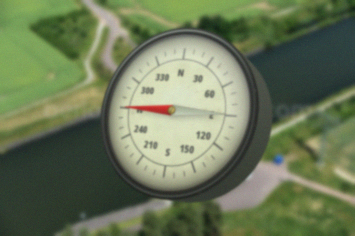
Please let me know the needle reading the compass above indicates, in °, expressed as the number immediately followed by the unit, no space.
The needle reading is 270°
